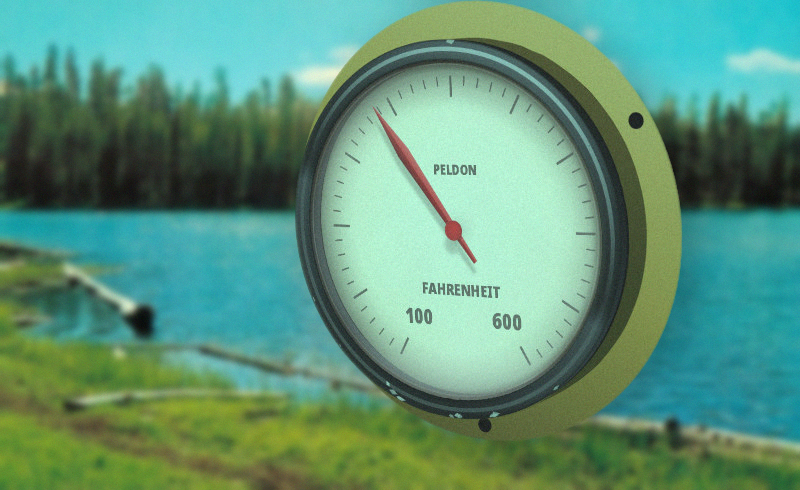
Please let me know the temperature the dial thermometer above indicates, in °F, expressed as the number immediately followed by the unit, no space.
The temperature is 290°F
